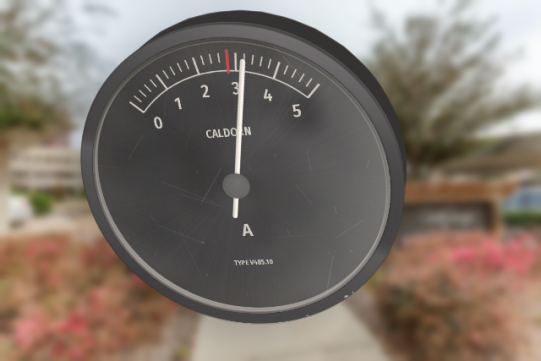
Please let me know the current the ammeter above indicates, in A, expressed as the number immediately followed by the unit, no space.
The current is 3.2A
